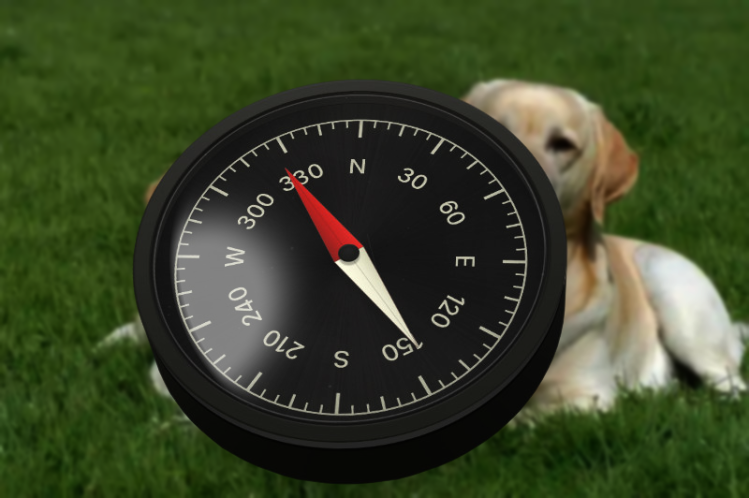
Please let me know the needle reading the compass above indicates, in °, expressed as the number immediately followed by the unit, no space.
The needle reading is 325°
